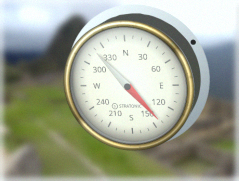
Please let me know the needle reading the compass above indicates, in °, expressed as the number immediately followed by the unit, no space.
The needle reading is 140°
